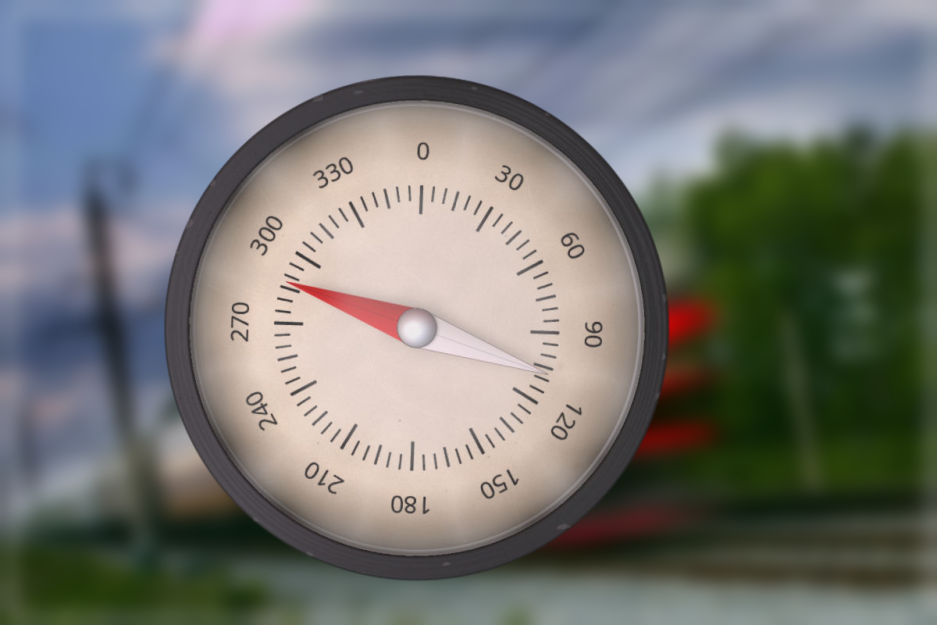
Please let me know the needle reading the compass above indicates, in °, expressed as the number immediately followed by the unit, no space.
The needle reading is 287.5°
